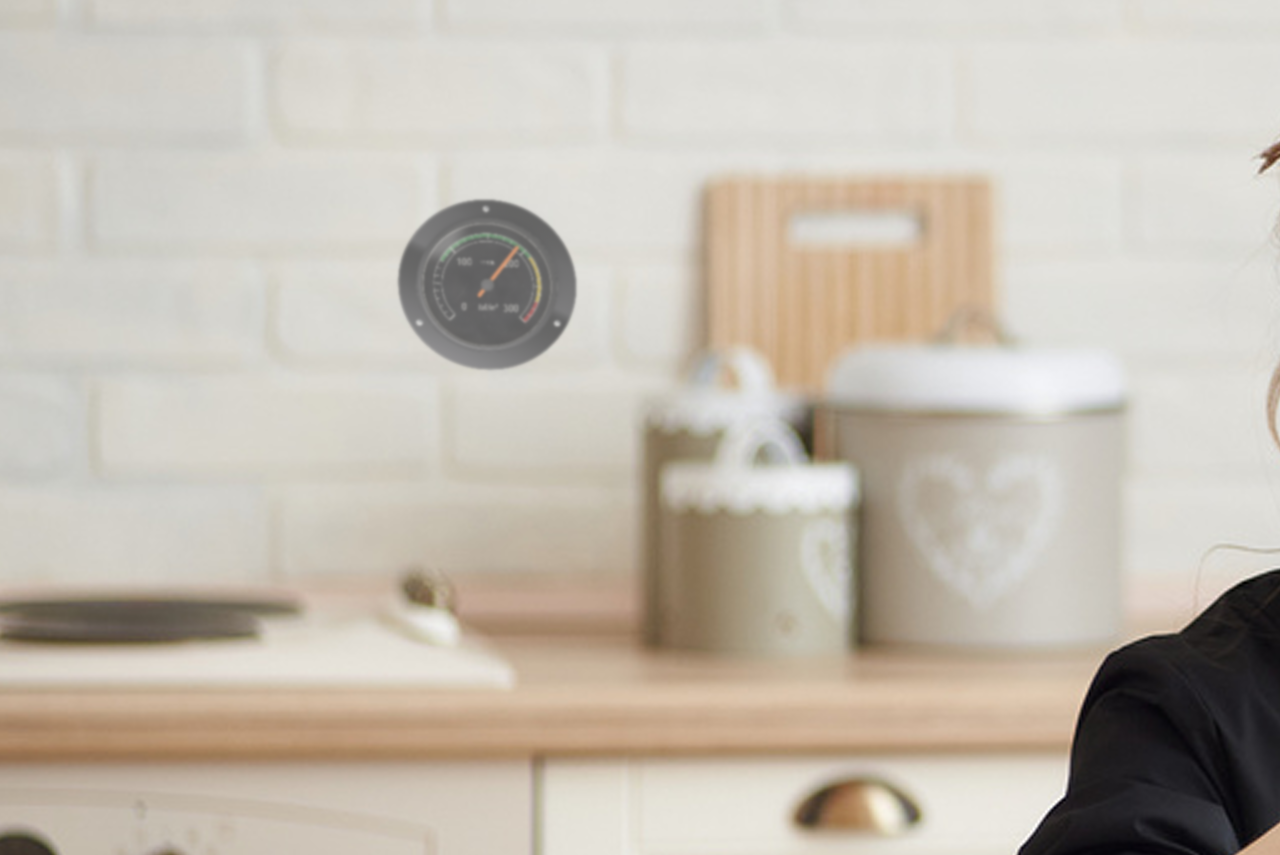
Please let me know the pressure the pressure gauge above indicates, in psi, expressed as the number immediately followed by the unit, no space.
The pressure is 190psi
